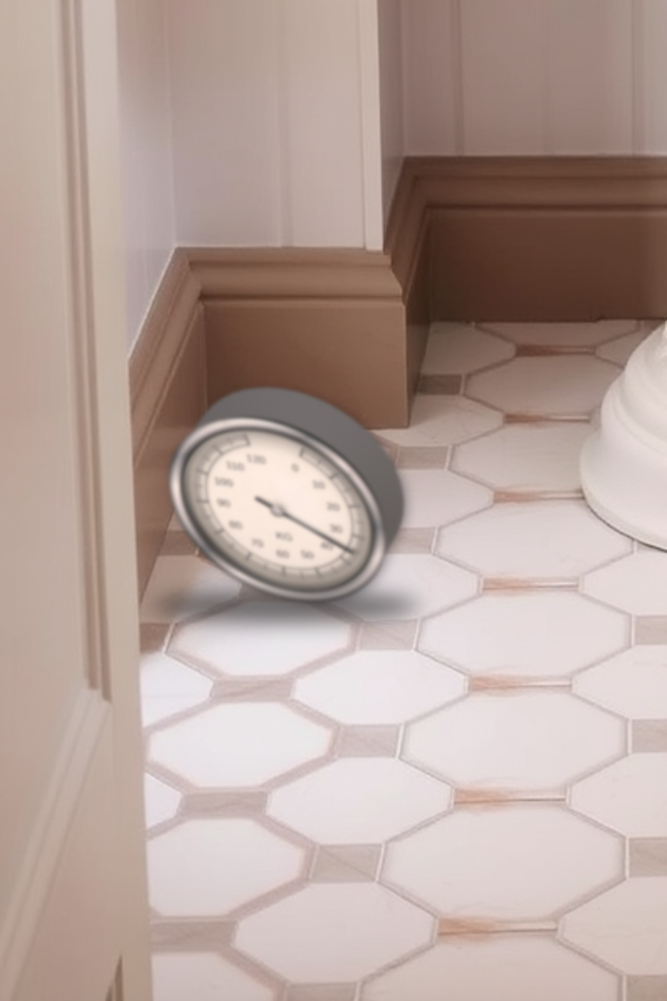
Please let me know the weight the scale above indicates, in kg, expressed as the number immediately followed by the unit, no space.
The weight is 35kg
